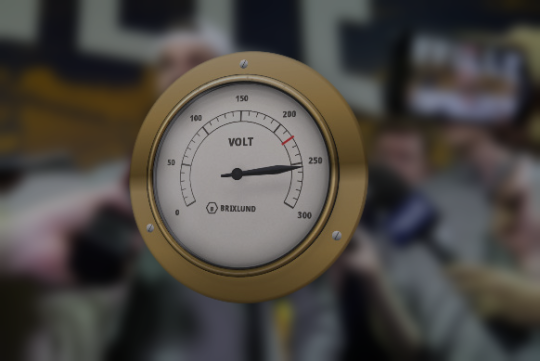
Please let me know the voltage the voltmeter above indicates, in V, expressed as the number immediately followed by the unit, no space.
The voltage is 255V
